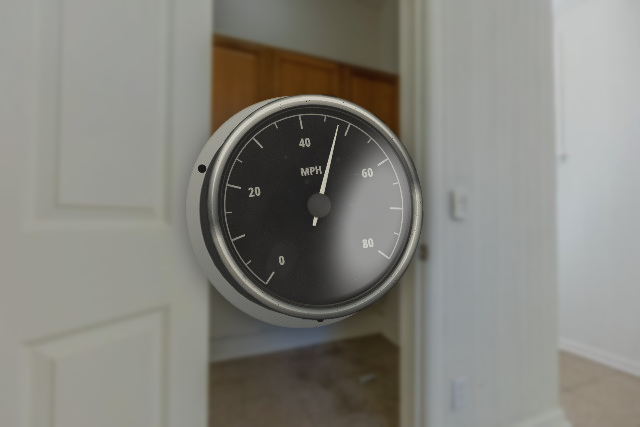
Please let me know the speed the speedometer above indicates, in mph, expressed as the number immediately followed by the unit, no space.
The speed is 47.5mph
